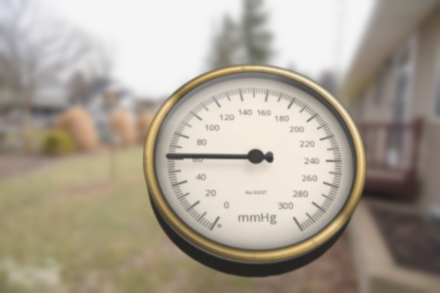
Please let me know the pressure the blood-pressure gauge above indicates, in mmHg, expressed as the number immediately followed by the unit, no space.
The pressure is 60mmHg
